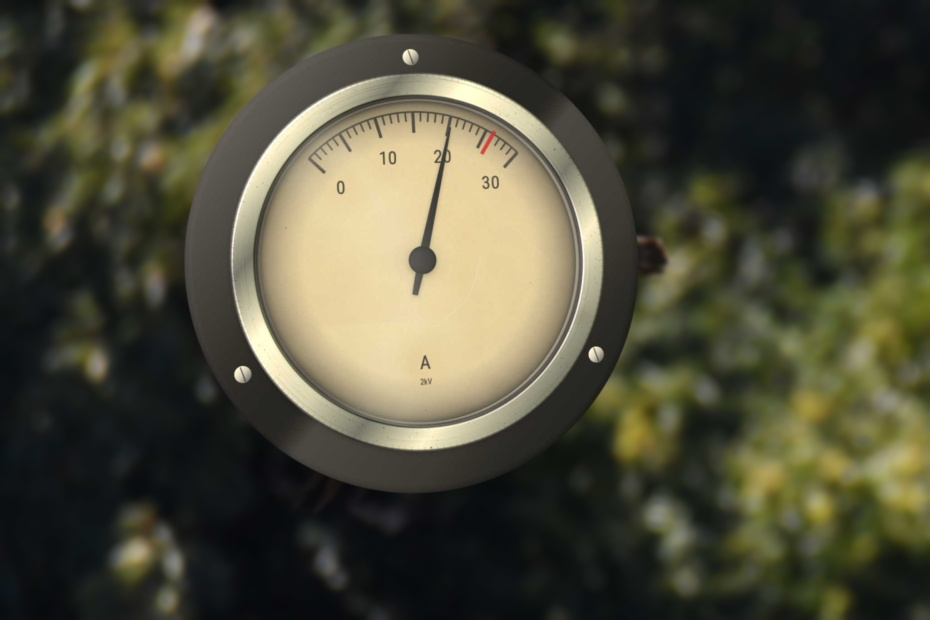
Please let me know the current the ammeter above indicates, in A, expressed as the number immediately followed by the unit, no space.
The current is 20A
